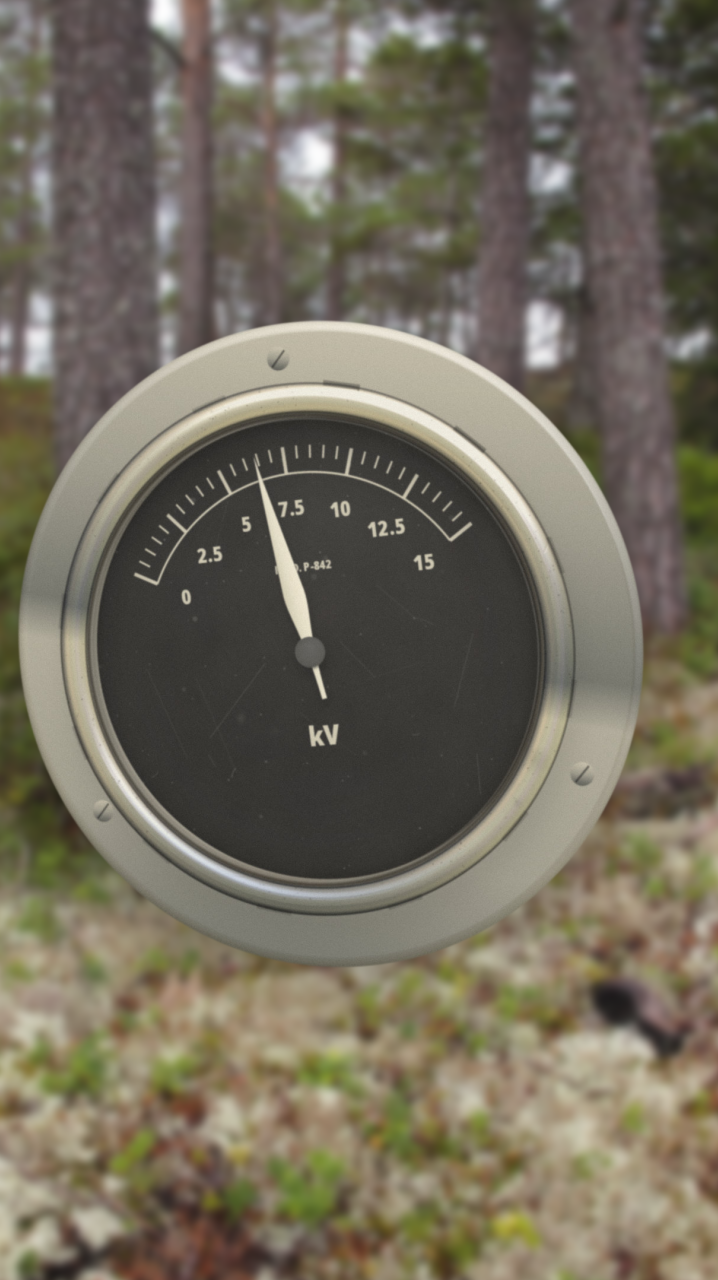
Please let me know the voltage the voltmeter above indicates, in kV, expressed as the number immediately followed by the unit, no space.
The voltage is 6.5kV
